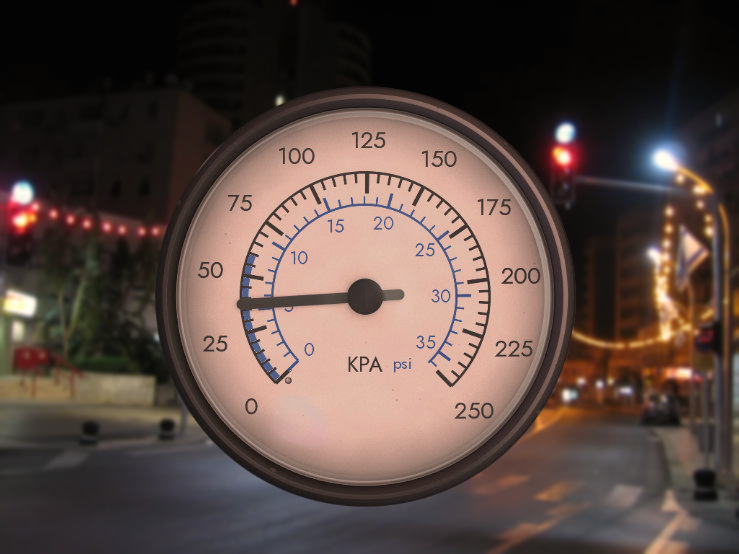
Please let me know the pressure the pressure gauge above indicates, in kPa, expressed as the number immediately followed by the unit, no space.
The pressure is 37.5kPa
